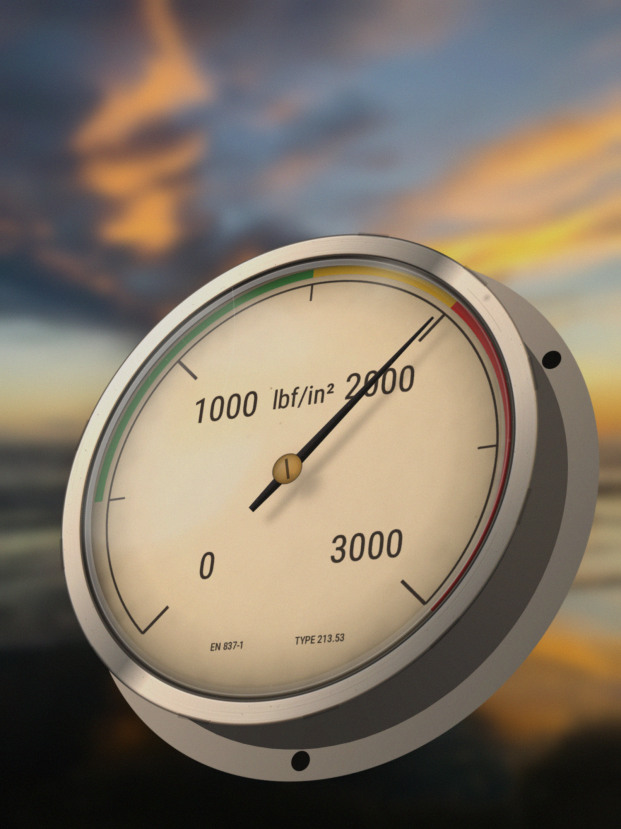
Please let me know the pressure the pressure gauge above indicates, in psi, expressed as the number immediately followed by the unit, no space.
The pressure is 2000psi
